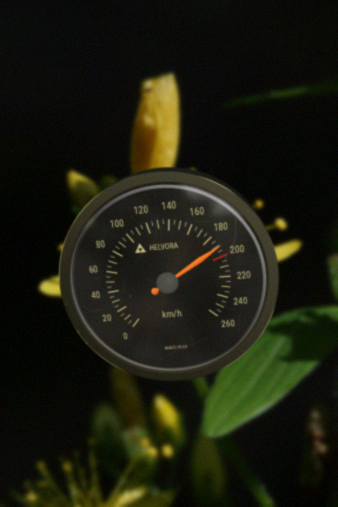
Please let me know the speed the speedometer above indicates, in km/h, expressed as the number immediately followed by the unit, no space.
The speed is 190km/h
